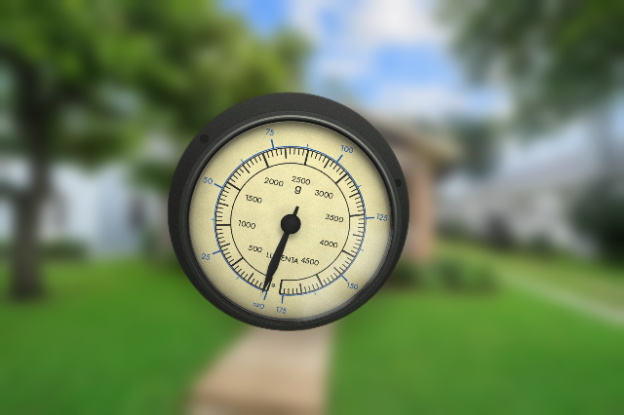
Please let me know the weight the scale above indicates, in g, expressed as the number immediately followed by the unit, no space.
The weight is 50g
